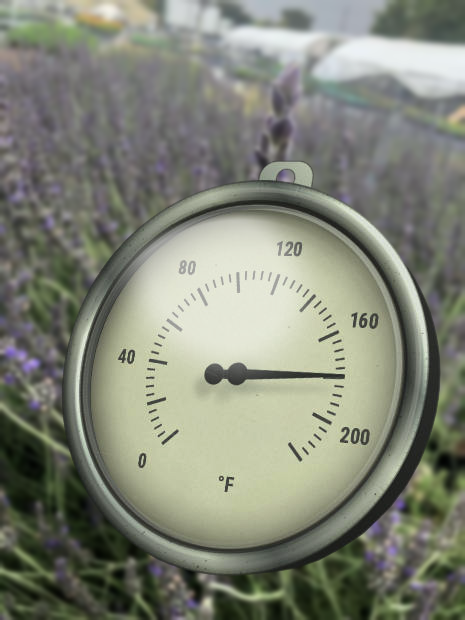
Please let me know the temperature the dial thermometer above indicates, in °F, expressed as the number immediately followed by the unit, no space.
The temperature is 180°F
